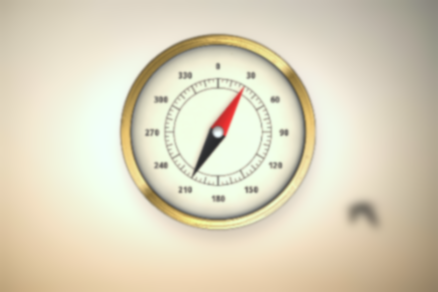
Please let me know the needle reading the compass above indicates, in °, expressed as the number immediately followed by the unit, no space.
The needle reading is 30°
